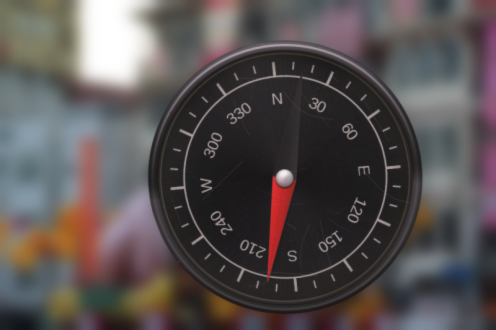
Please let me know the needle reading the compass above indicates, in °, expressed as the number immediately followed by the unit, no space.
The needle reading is 195°
